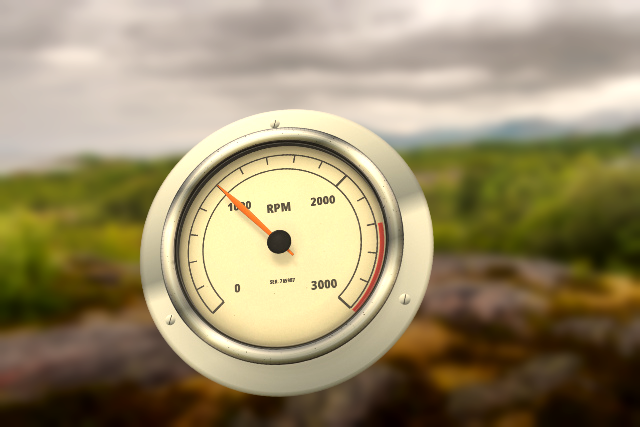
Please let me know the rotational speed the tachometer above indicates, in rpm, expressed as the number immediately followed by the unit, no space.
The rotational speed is 1000rpm
